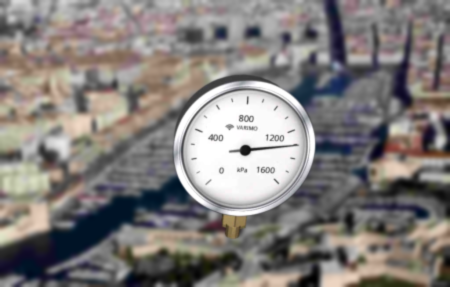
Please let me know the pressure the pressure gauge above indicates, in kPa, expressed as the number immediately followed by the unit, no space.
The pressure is 1300kPa
